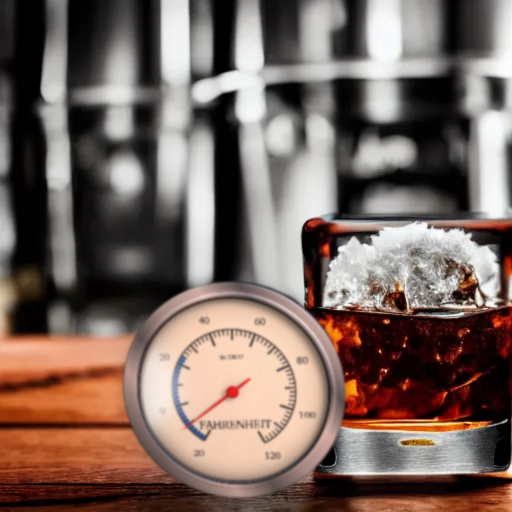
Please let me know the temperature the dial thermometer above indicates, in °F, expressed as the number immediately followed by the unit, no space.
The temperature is -10°F
